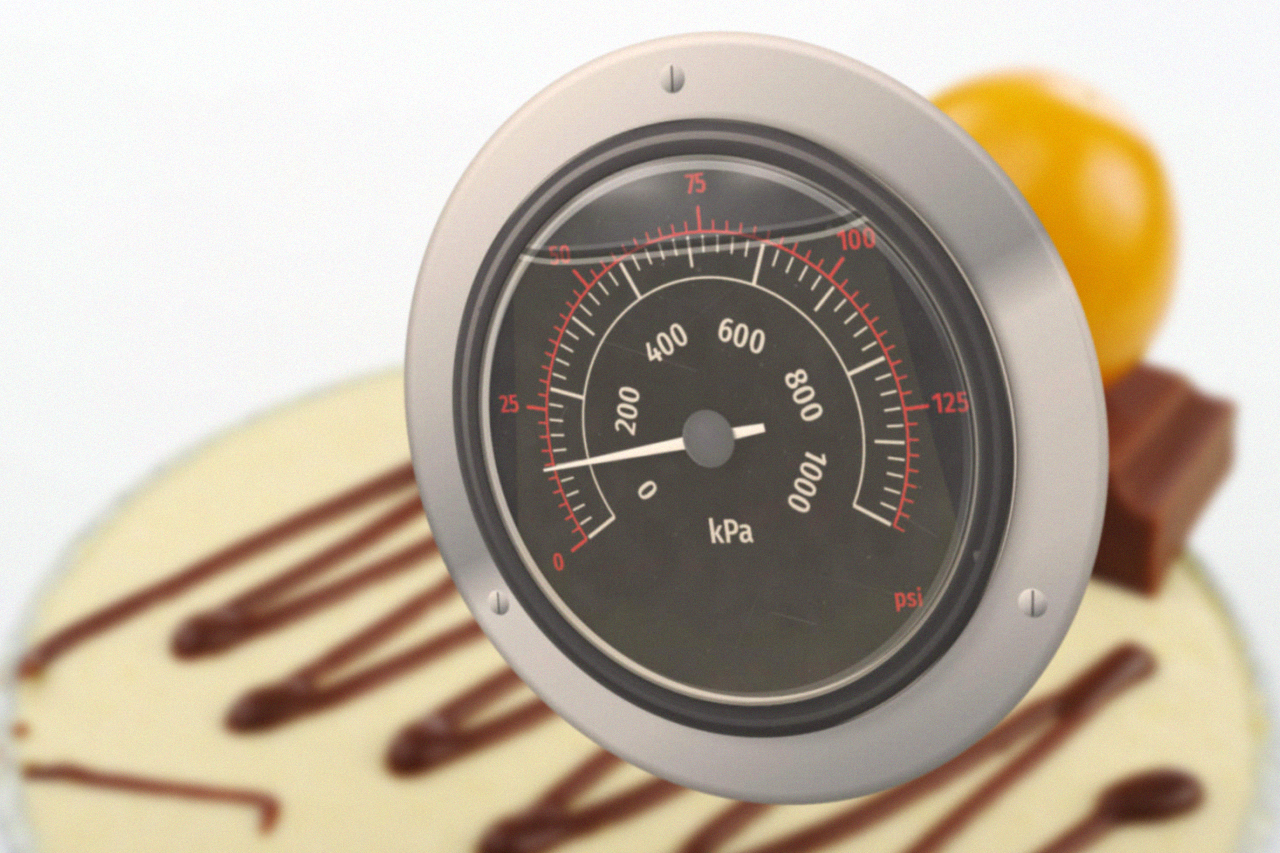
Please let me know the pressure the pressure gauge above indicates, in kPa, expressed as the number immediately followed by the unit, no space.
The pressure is 100kPa
